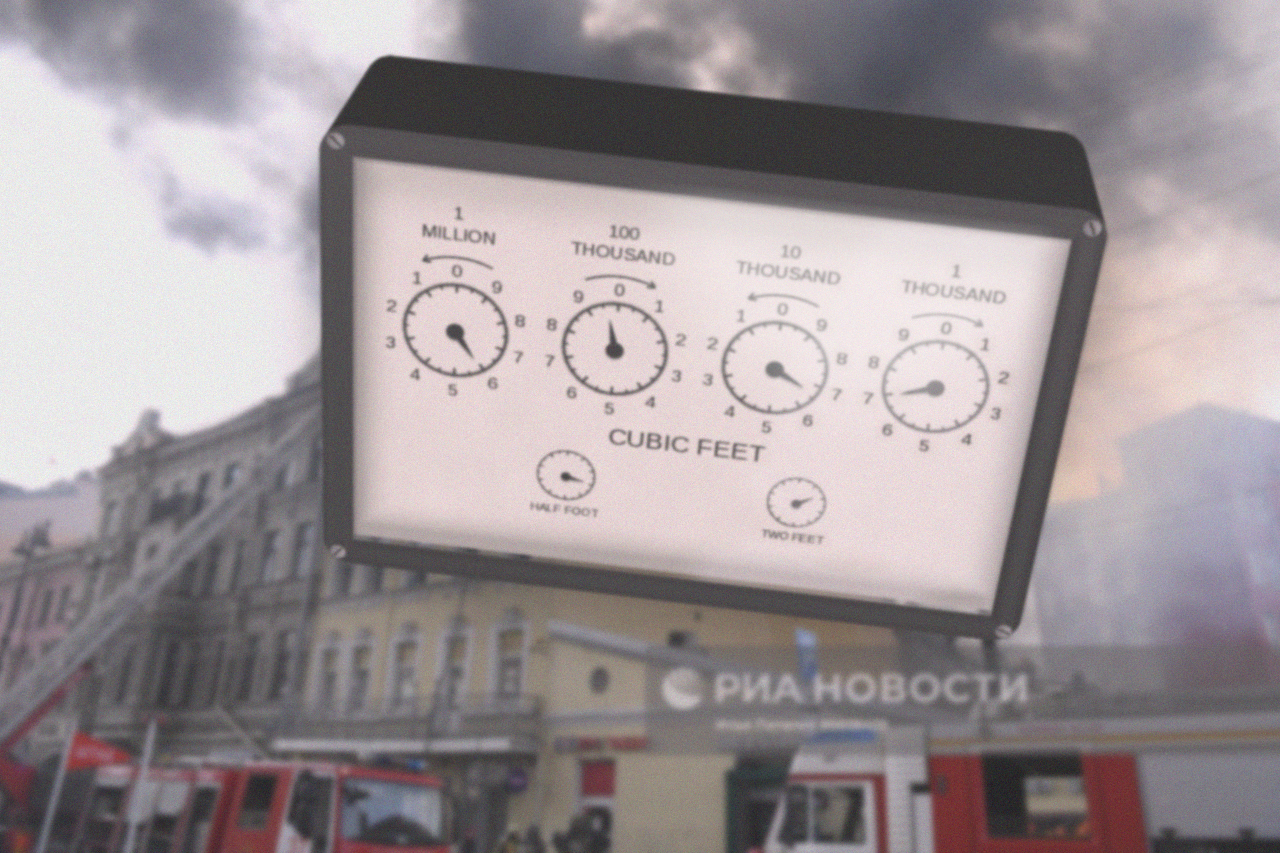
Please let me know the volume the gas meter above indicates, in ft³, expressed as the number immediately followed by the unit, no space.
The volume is 596700ft³
